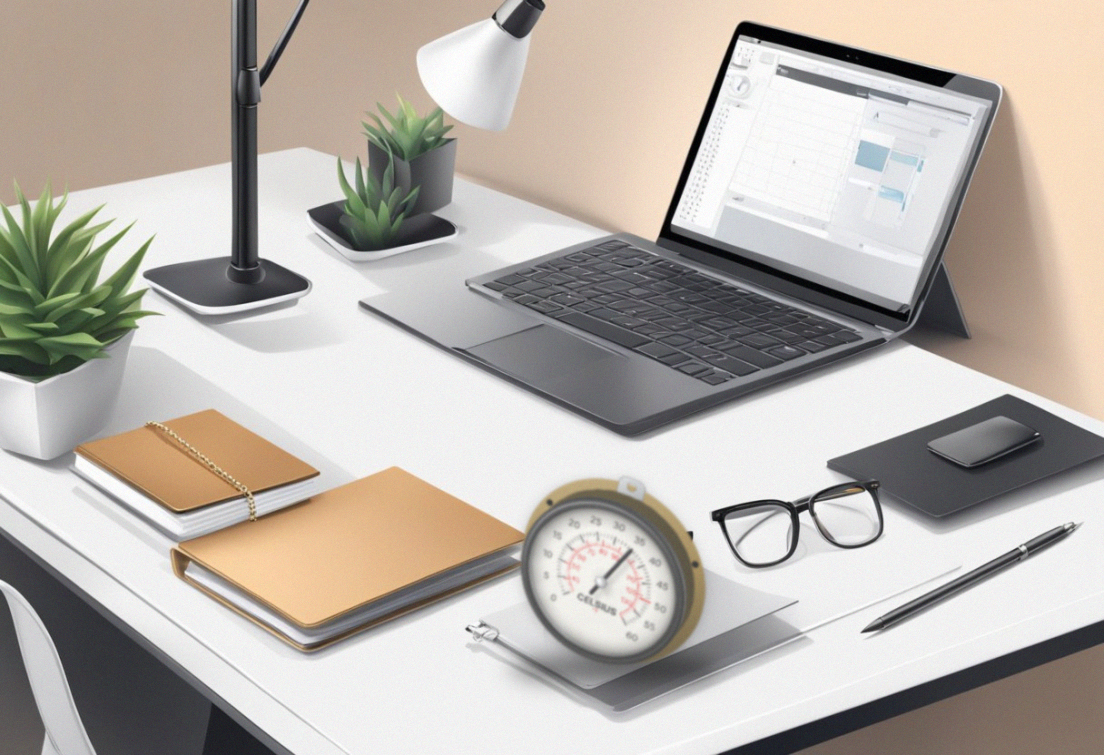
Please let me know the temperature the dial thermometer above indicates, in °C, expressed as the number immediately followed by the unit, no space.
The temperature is 35°C
